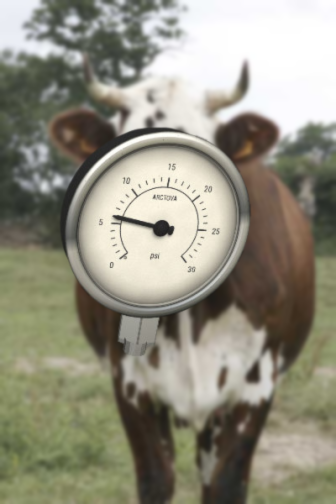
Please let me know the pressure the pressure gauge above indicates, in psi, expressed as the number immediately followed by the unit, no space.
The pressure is 6psi
